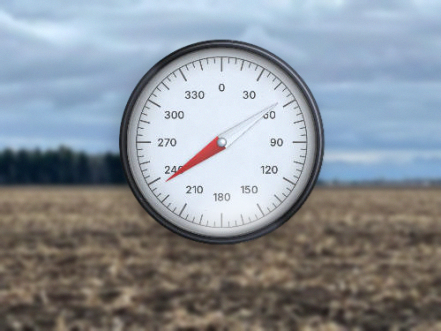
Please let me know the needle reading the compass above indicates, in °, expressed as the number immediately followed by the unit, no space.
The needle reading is 235°
